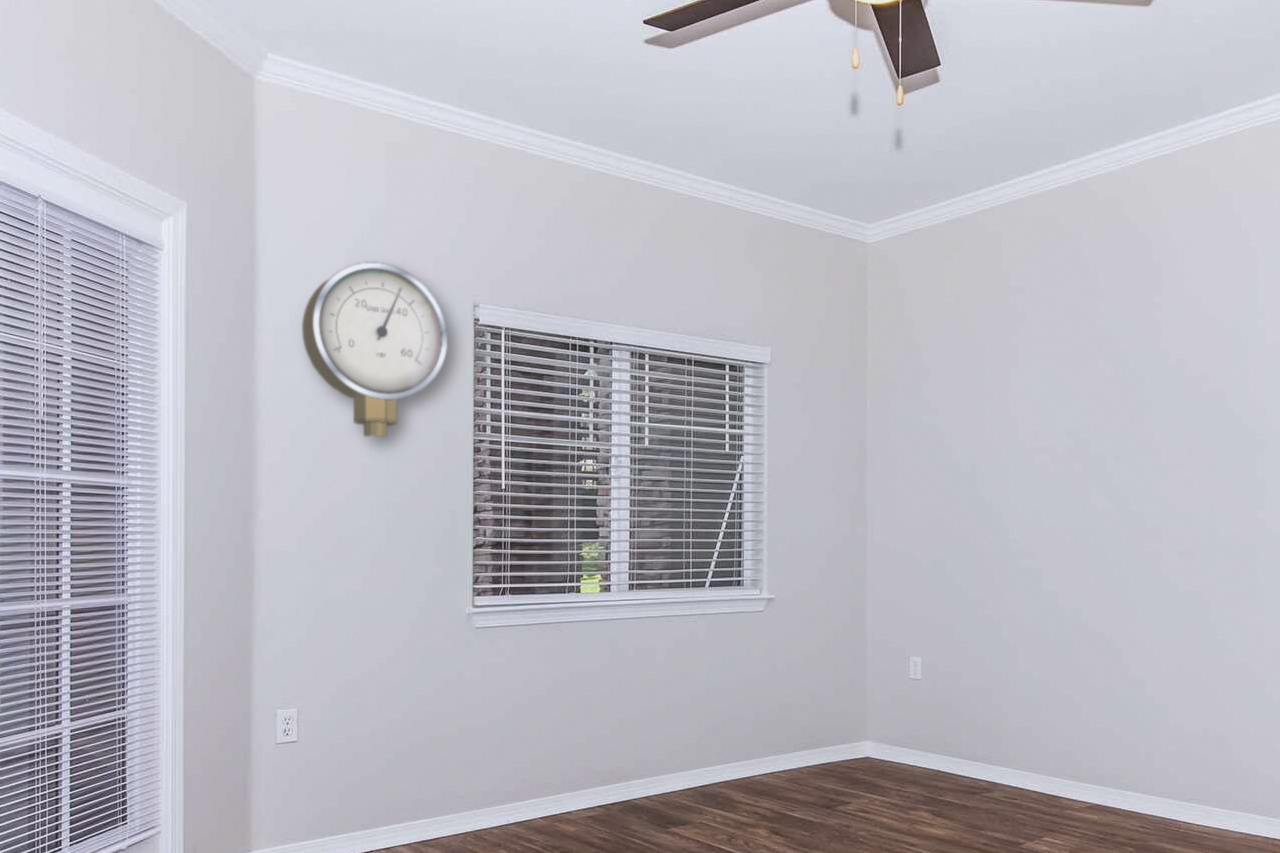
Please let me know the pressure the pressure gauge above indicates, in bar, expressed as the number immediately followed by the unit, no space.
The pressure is 35bar
